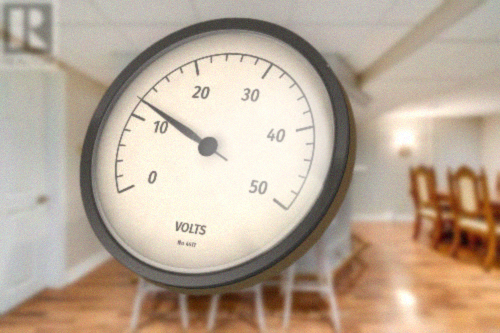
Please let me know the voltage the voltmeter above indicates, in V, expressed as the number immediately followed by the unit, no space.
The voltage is 12V
